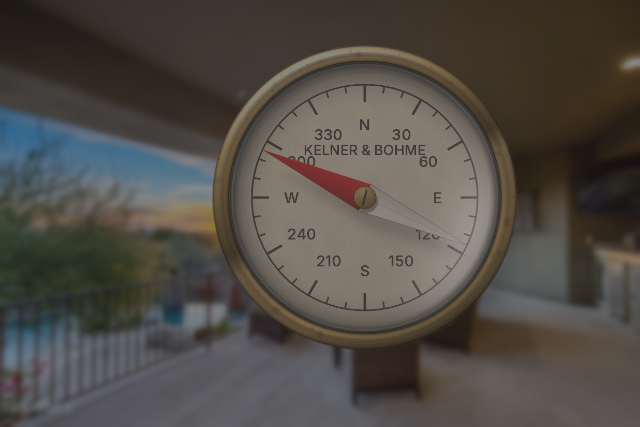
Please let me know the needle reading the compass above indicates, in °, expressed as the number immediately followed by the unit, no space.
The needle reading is 295°
